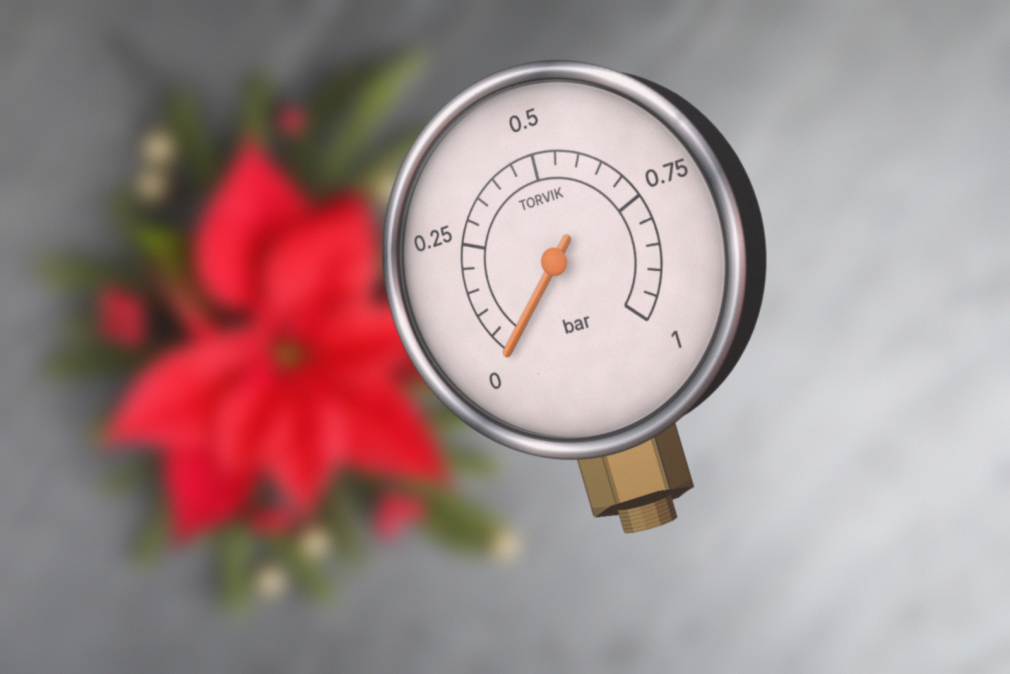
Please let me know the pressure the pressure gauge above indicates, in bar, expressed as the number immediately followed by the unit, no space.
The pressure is 0bar
